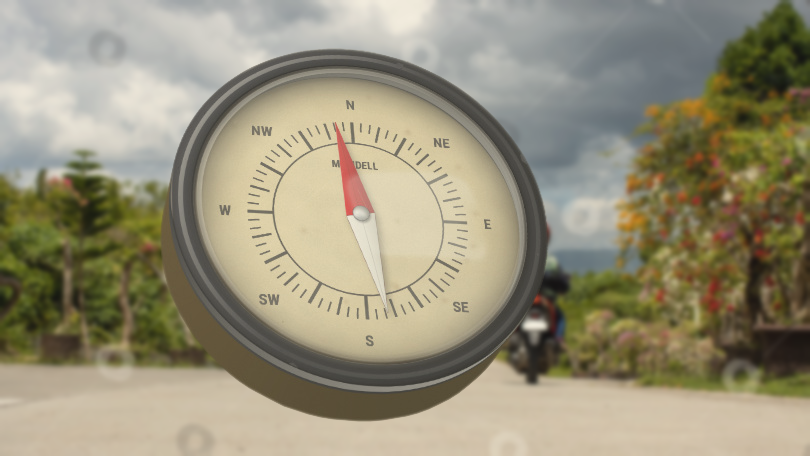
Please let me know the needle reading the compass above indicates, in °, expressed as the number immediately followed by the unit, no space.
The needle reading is 350°
